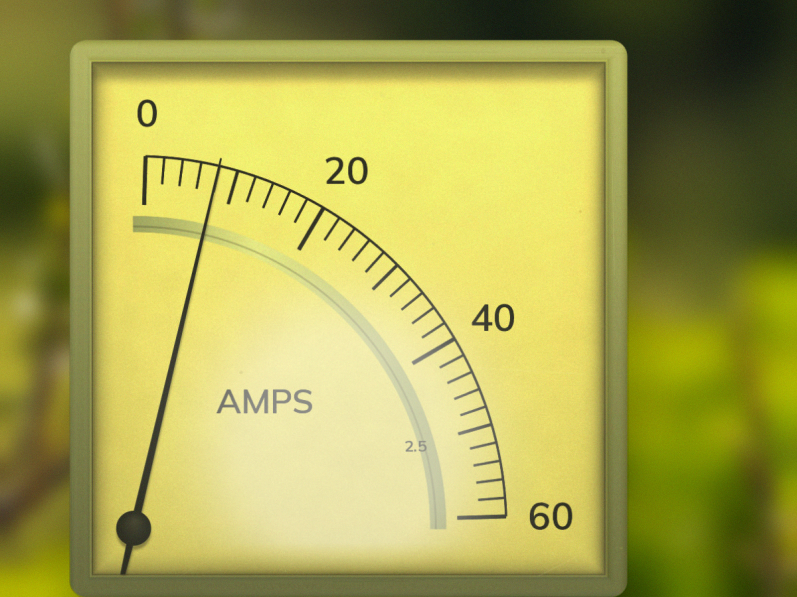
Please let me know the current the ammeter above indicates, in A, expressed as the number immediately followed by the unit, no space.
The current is 8A
